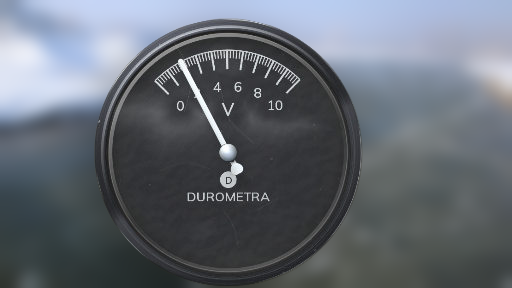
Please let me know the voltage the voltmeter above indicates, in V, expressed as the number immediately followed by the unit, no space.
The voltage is 2V
